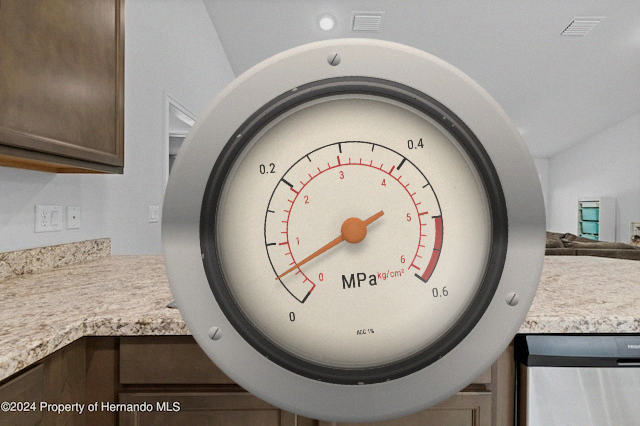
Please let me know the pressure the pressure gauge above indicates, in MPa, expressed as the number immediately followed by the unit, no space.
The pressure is 0.05MPa
